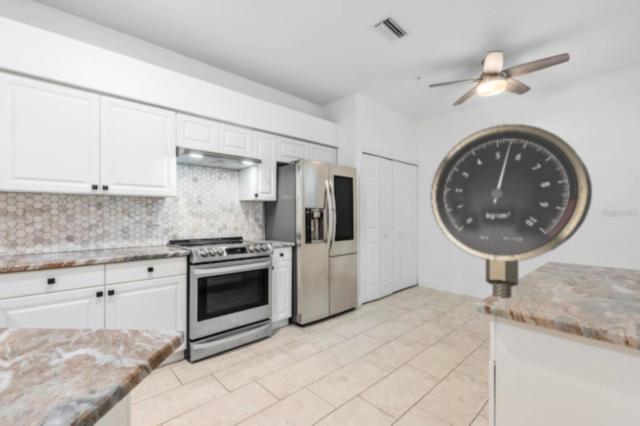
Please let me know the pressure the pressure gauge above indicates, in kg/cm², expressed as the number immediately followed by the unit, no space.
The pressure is 5.5kg/cm²
